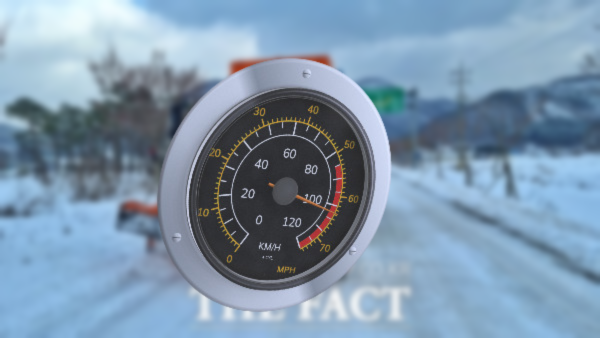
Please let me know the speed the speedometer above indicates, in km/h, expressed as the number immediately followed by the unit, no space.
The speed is 102.5km/h
